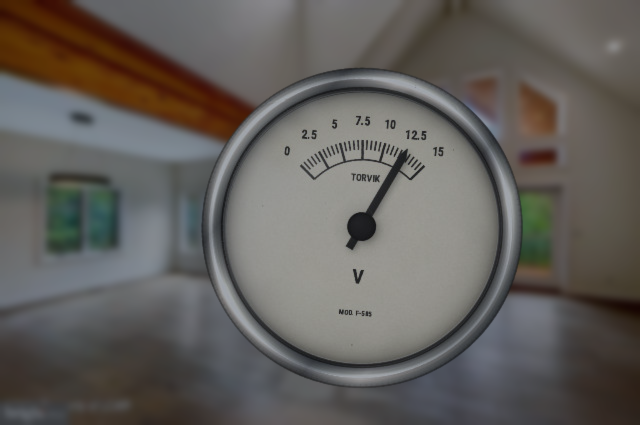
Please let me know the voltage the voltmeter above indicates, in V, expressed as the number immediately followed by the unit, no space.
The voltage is 12.5V
